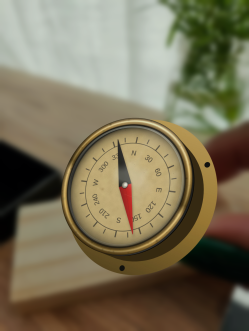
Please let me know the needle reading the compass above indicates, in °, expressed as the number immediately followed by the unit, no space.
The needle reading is 157.5°
